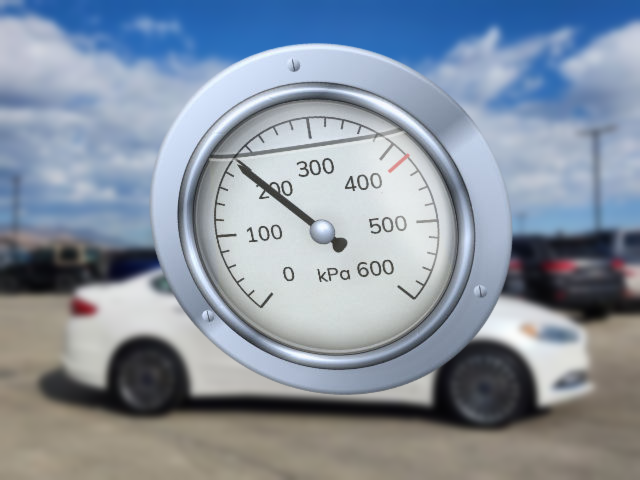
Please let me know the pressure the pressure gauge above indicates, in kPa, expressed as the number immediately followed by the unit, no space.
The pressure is 200kPa
